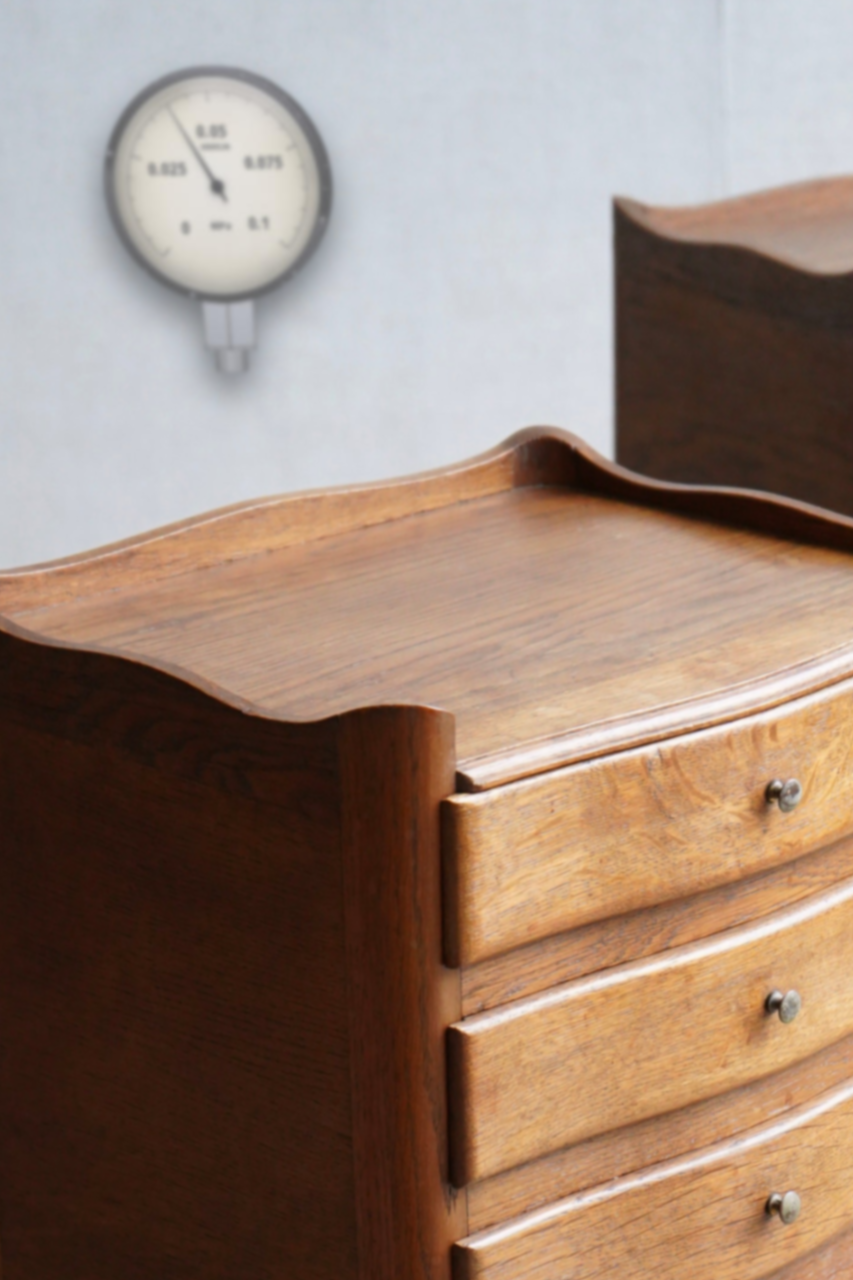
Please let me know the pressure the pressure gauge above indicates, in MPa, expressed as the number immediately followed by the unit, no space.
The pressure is 0.04MPa
